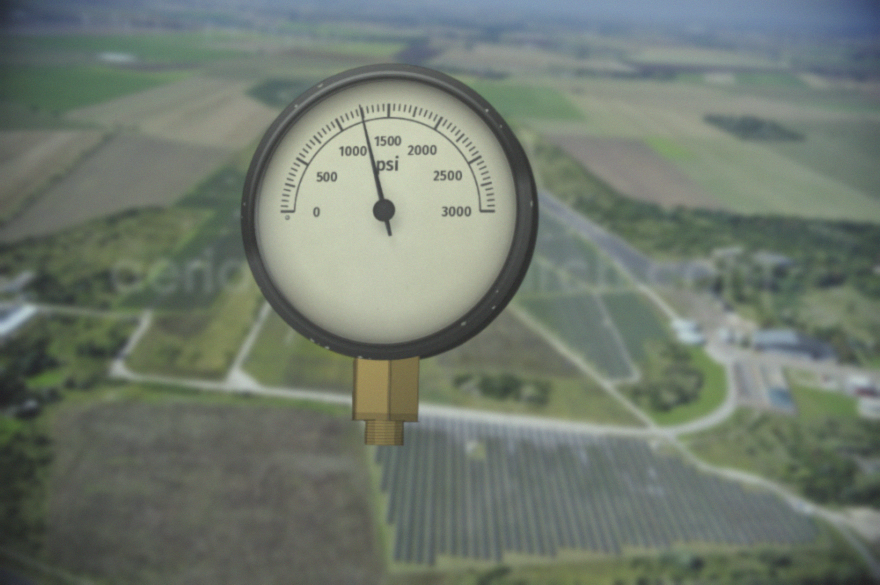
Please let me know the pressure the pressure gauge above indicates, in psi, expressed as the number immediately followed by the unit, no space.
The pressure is 1250psi
